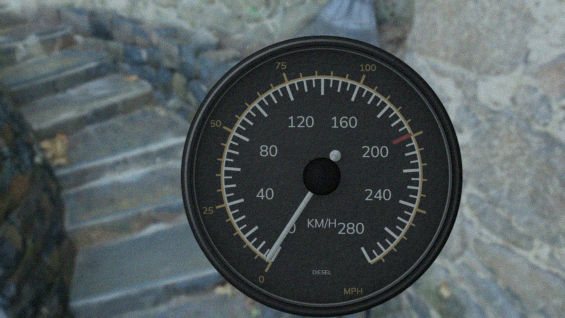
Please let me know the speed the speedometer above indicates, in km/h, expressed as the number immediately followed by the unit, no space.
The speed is 2.5km/h
